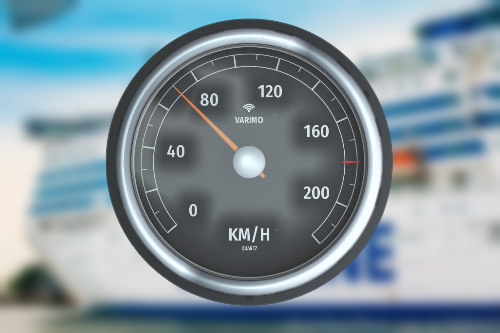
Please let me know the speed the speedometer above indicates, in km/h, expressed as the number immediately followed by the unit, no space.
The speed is 70km/h
